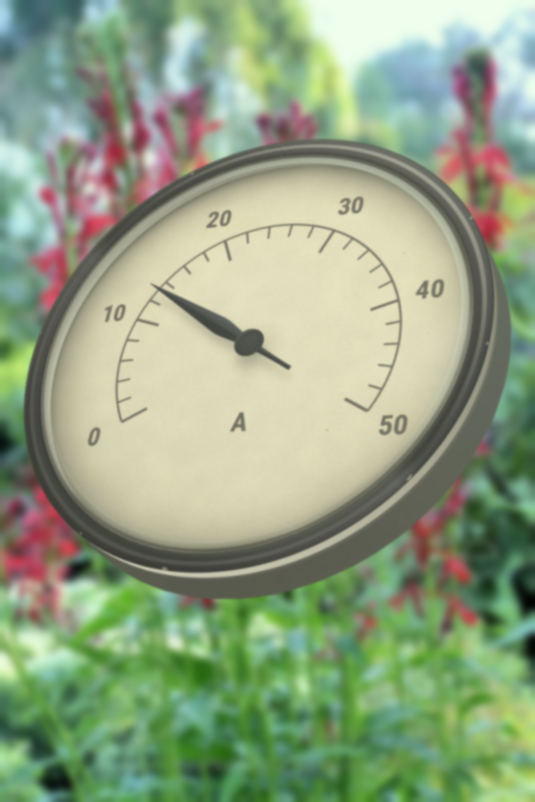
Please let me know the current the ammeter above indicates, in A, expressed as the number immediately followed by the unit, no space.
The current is 13A
